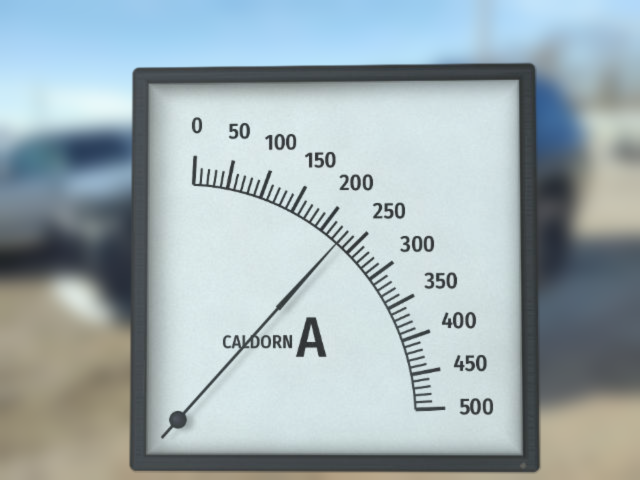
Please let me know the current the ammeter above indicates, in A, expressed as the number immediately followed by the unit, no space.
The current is 230A
